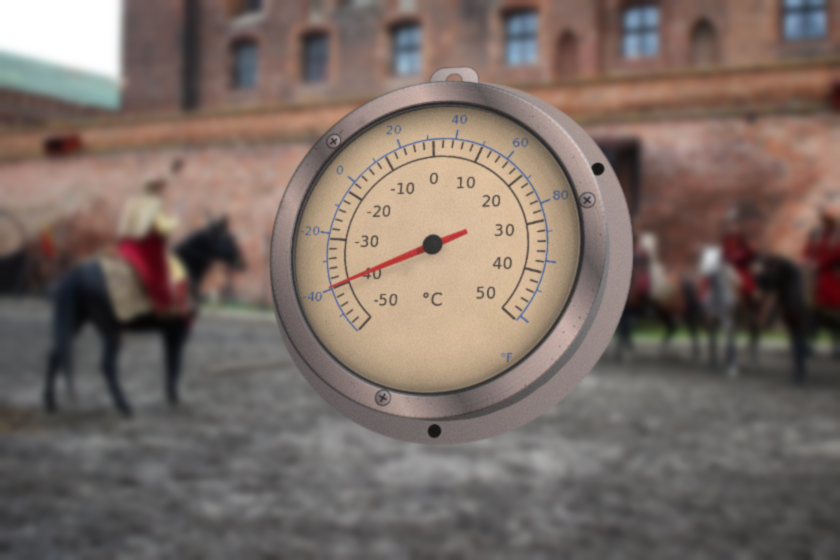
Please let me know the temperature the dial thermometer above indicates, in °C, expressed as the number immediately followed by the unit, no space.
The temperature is -40°C
